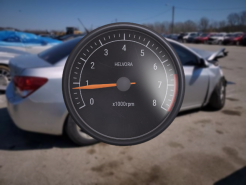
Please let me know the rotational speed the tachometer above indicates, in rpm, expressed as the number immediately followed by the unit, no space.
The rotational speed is 800rpm
